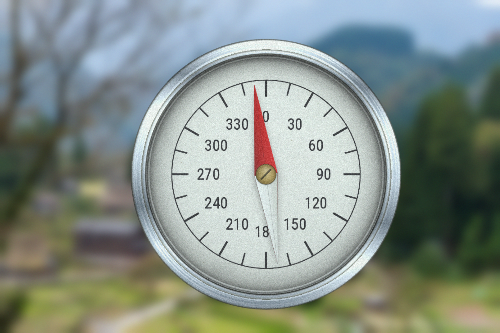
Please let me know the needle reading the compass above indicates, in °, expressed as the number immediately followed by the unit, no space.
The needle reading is 352.5°
